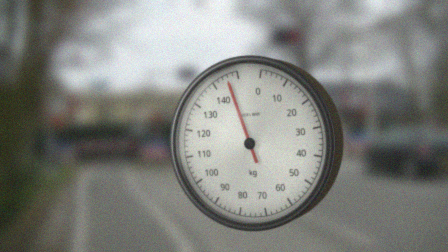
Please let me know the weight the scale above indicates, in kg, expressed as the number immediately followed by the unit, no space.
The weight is 146kg
